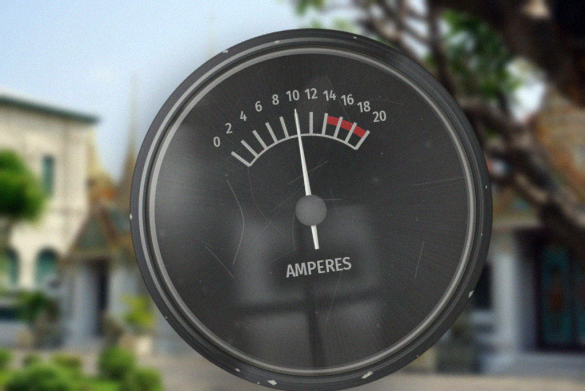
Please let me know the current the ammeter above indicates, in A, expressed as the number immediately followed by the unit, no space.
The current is 10A
